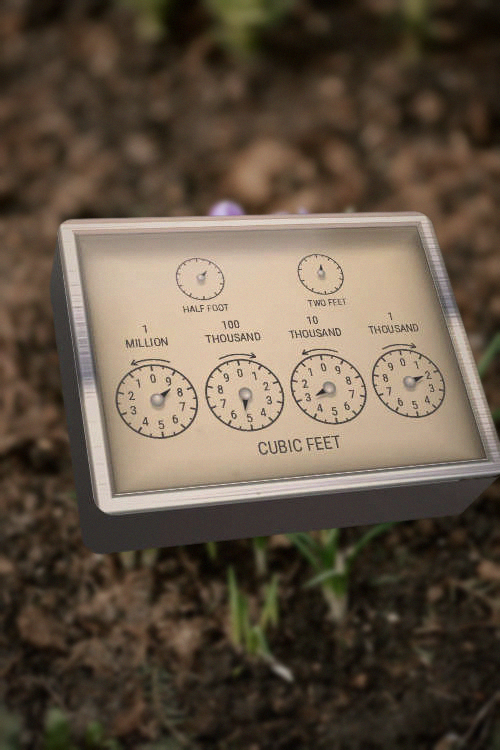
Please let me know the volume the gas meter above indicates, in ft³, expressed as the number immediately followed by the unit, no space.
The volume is 853200ft³
